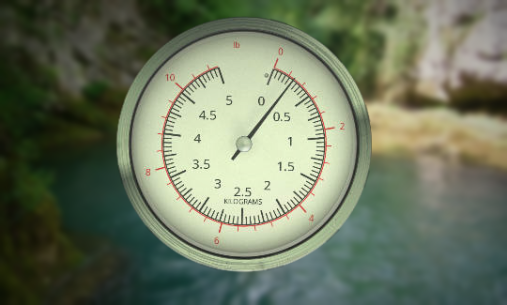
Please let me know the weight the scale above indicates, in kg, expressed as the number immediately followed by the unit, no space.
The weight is 0.25kg
